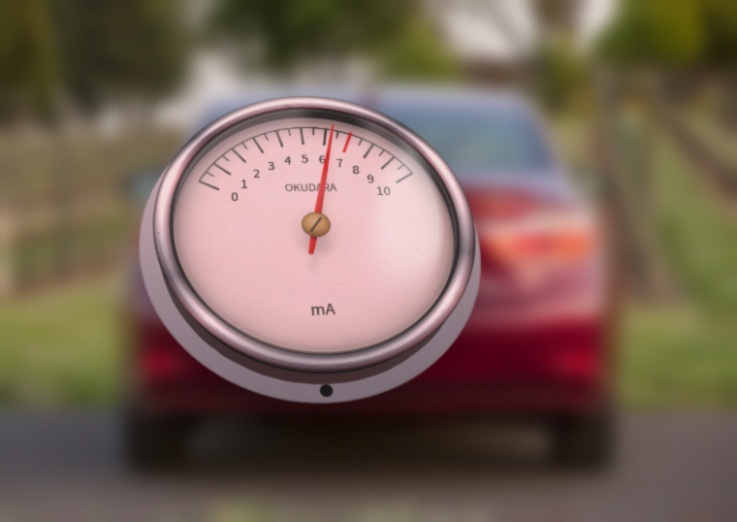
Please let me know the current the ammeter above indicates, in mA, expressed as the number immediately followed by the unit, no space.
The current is 6.25mA
